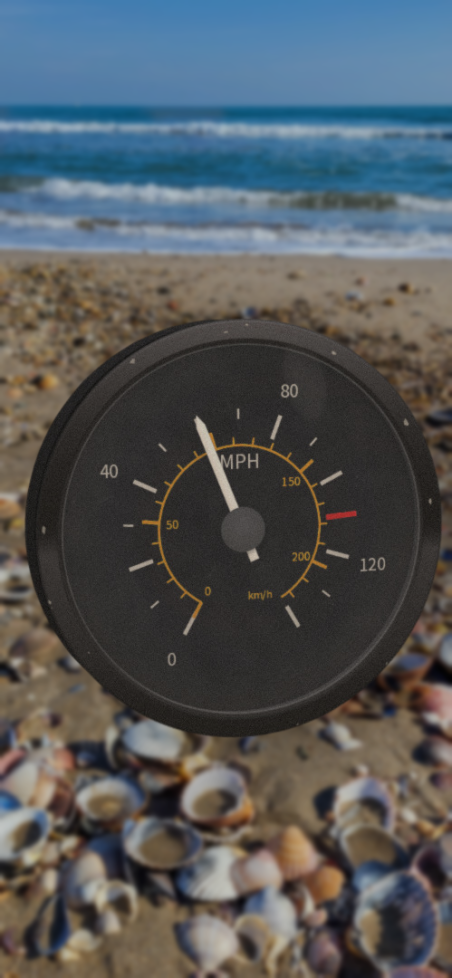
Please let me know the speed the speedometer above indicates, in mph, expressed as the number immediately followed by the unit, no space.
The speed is 60mph
